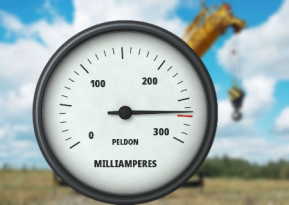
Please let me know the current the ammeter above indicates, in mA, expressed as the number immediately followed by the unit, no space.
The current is 265mA
